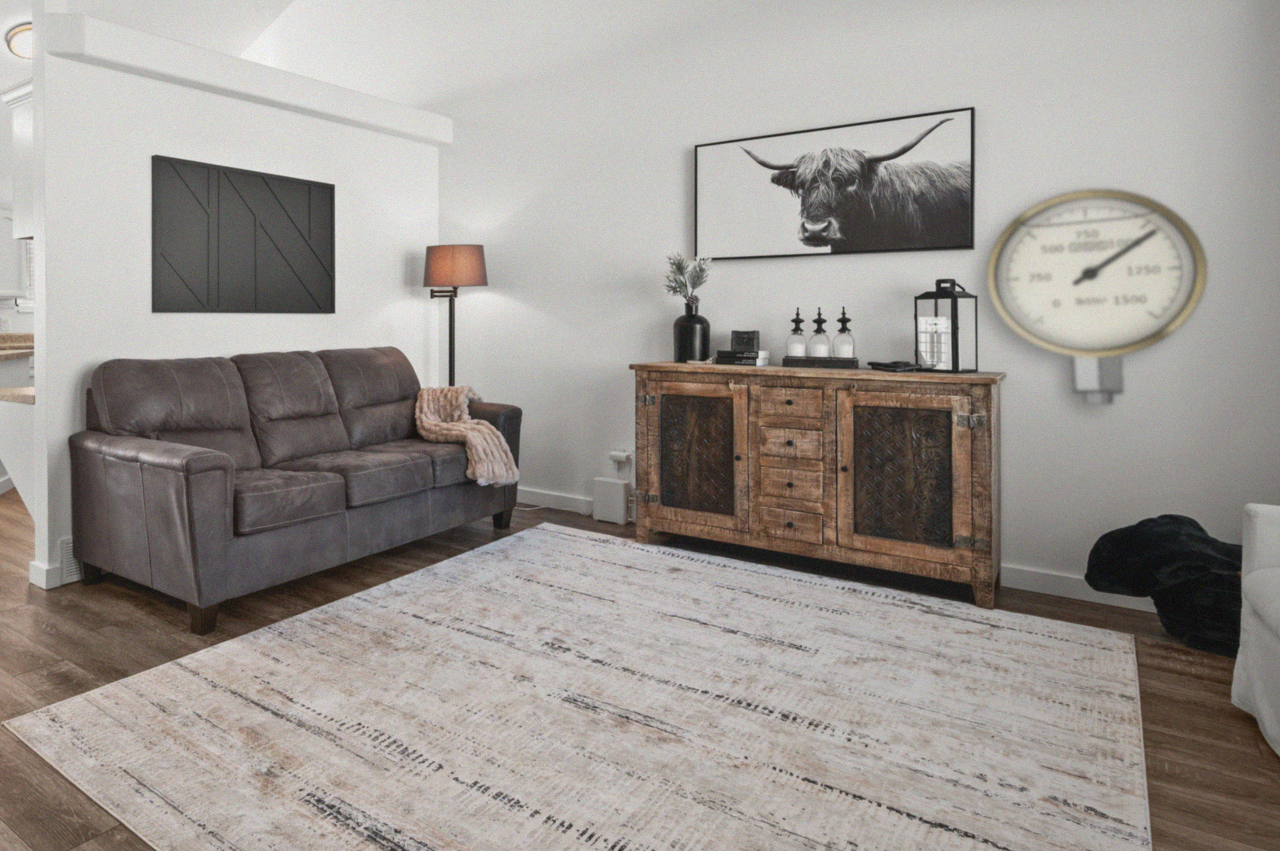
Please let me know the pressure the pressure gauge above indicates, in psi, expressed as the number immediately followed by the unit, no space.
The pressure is 1050psi
